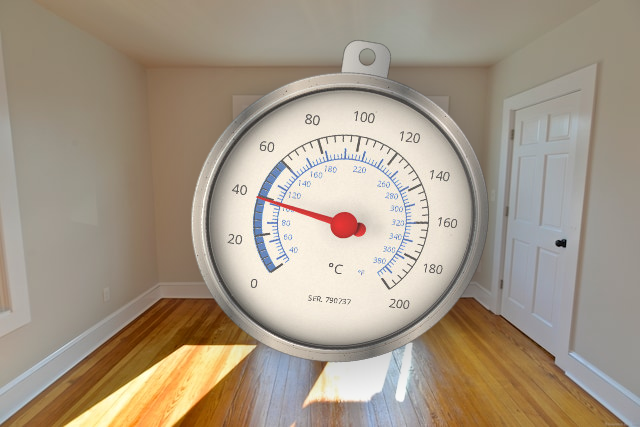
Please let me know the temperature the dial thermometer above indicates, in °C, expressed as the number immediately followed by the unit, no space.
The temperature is 40°C
